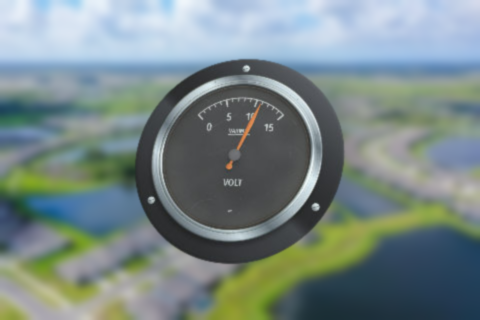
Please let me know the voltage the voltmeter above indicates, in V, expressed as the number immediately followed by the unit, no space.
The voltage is 11V
